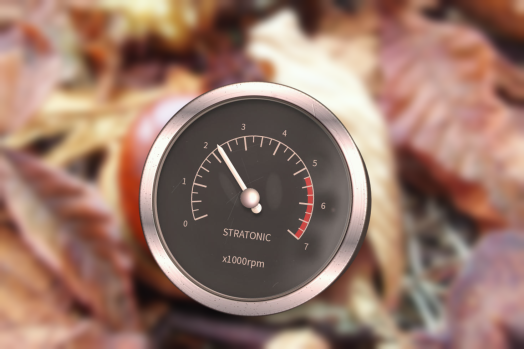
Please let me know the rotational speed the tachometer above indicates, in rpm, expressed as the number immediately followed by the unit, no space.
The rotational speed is 2250rpm
